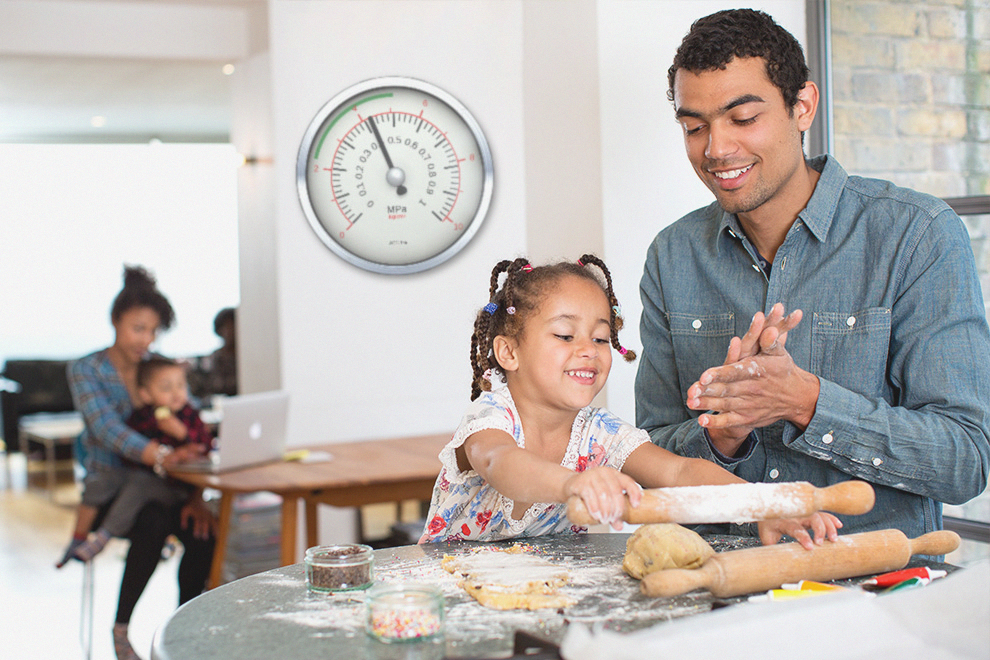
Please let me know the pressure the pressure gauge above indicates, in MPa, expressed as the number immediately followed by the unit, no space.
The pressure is 0.42MPa
